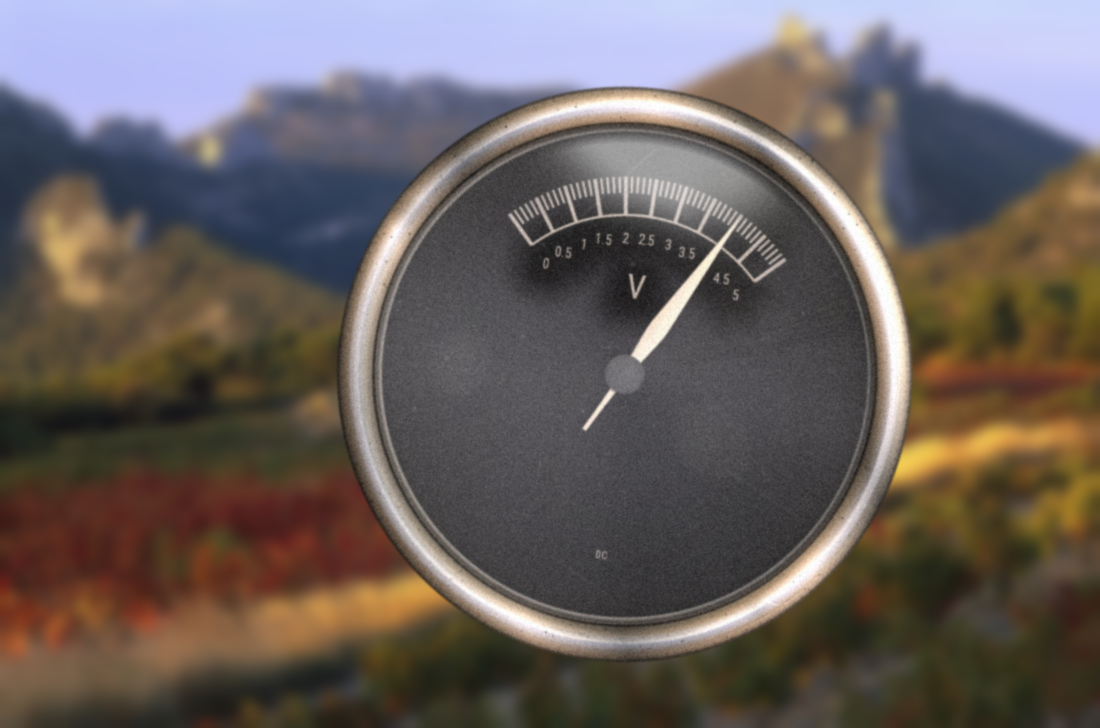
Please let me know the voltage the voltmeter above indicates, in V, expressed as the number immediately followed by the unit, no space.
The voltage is 4V
